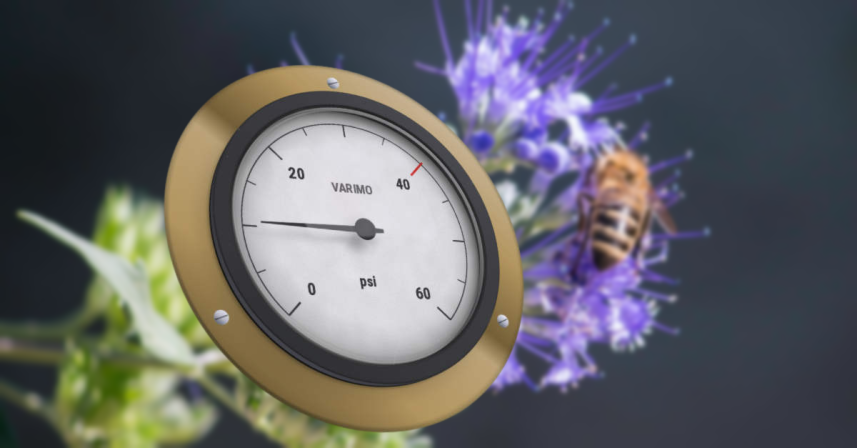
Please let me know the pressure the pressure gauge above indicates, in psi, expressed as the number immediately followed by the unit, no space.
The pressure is 10psi
